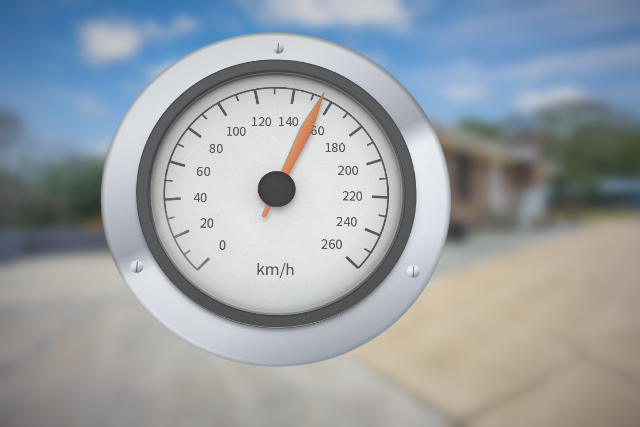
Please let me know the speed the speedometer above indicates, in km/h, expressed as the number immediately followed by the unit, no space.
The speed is 155km/h
